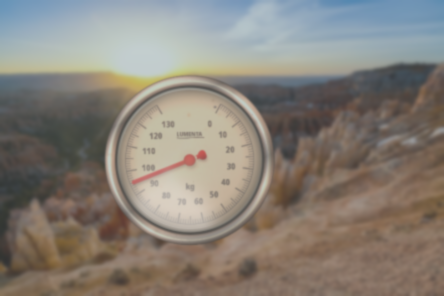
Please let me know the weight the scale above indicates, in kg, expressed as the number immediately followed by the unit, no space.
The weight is 95kg
